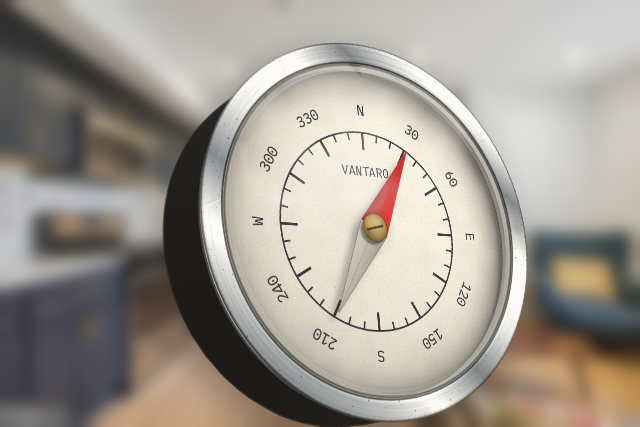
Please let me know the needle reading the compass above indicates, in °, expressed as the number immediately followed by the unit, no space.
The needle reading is 30°
